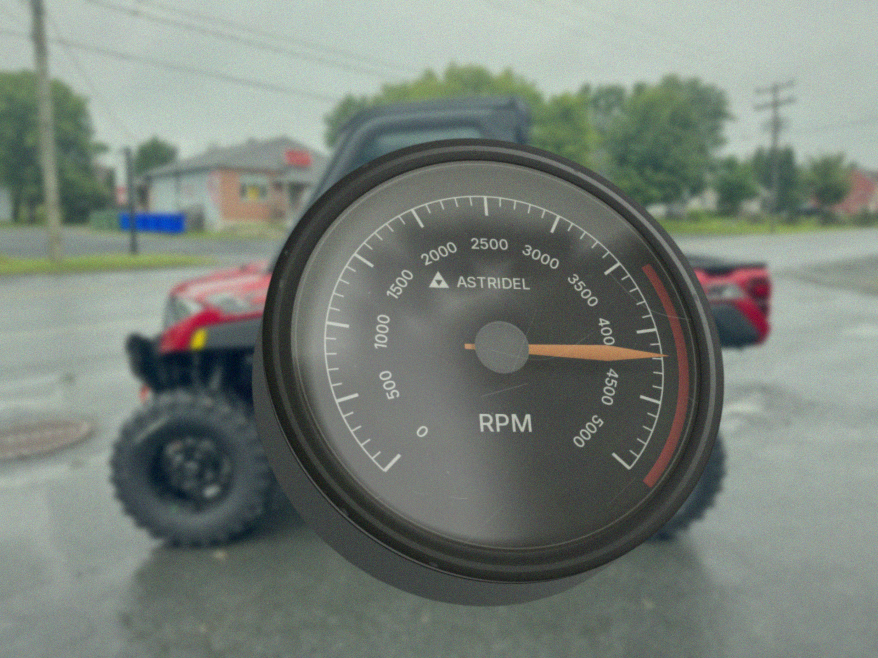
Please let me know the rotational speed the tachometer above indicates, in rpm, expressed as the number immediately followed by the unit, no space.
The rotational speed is 4200rpm
